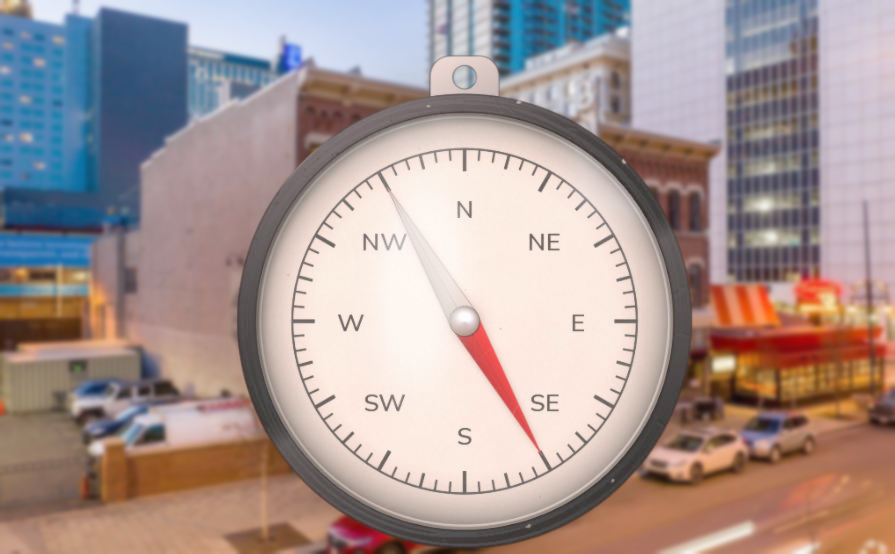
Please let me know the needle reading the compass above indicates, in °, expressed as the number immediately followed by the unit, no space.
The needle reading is 150°
